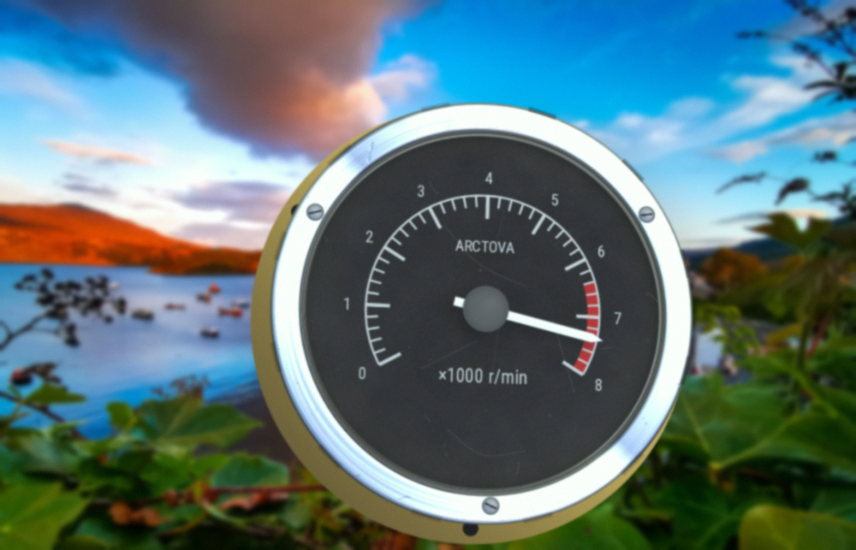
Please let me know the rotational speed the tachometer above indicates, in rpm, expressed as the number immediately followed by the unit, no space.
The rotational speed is 7400rpm
